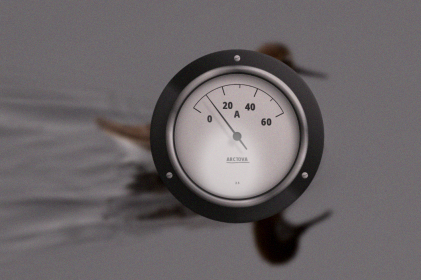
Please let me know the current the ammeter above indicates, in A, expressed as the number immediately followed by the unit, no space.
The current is 10A
